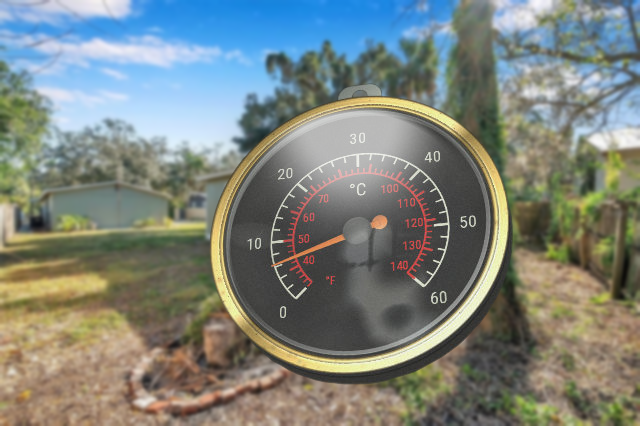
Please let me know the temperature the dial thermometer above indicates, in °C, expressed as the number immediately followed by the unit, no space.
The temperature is 6°C
